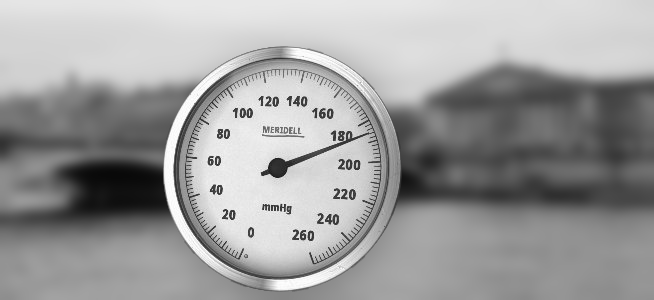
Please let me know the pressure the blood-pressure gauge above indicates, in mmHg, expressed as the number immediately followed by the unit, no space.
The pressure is 186mmHg
